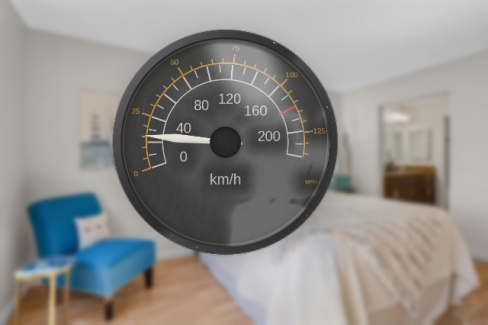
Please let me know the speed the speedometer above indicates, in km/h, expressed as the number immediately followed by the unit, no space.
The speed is 25km/h
